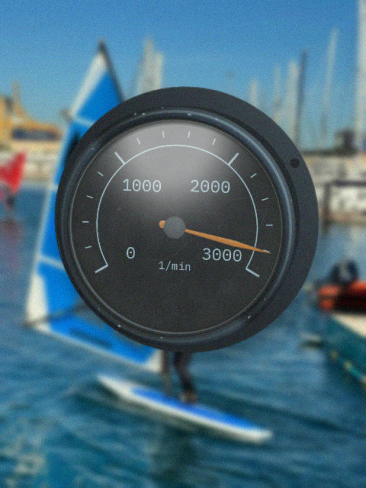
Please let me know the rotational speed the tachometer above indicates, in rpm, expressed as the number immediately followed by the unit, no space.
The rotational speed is 2800rpm
